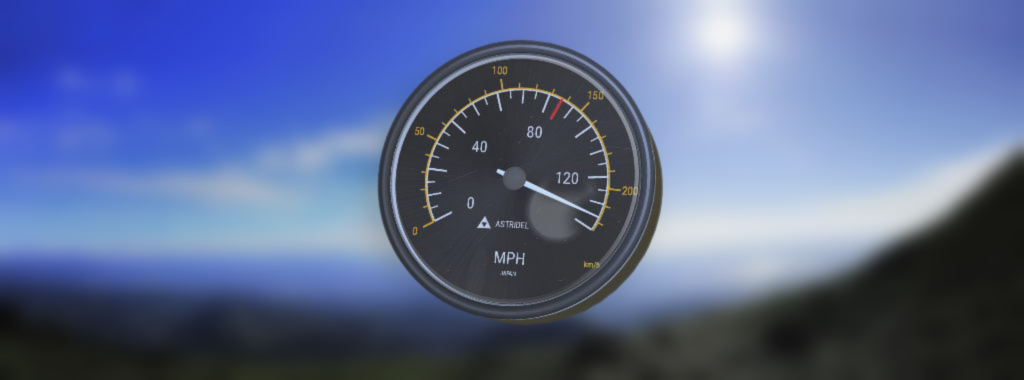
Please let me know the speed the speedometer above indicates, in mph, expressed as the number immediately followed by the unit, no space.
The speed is 135mph
